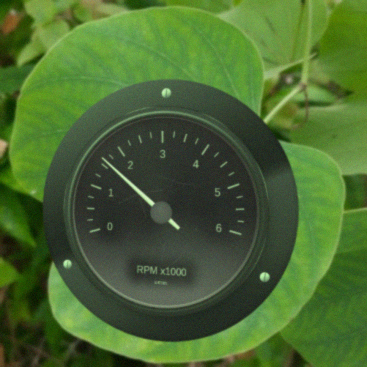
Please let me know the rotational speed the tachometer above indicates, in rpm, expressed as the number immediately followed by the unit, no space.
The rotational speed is 1625rpm
